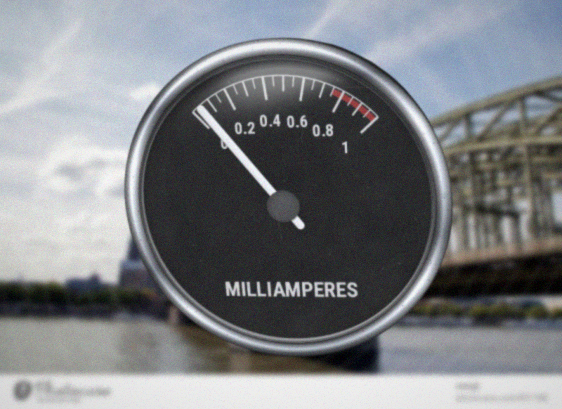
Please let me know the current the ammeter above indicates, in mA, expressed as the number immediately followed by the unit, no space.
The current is 0.05mA
